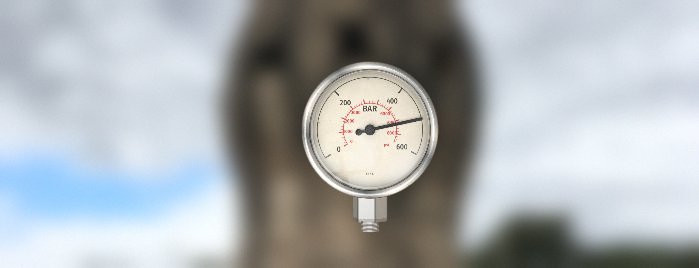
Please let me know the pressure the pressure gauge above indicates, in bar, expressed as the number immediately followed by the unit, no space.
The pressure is 500bar
